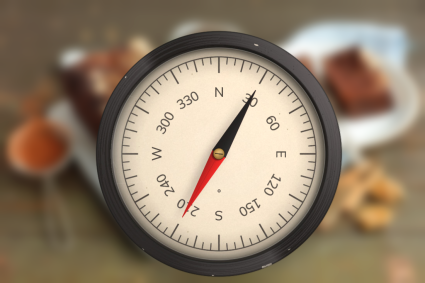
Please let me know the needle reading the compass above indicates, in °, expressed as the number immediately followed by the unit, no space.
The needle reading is 210°
